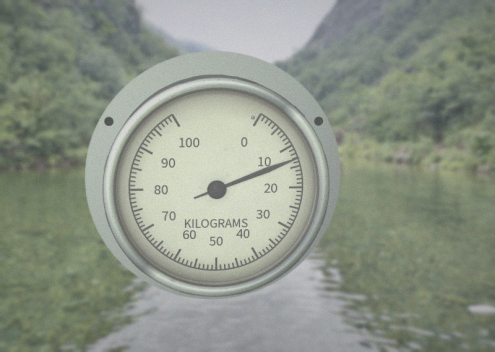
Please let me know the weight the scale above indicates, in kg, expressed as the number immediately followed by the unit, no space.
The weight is 13kg
